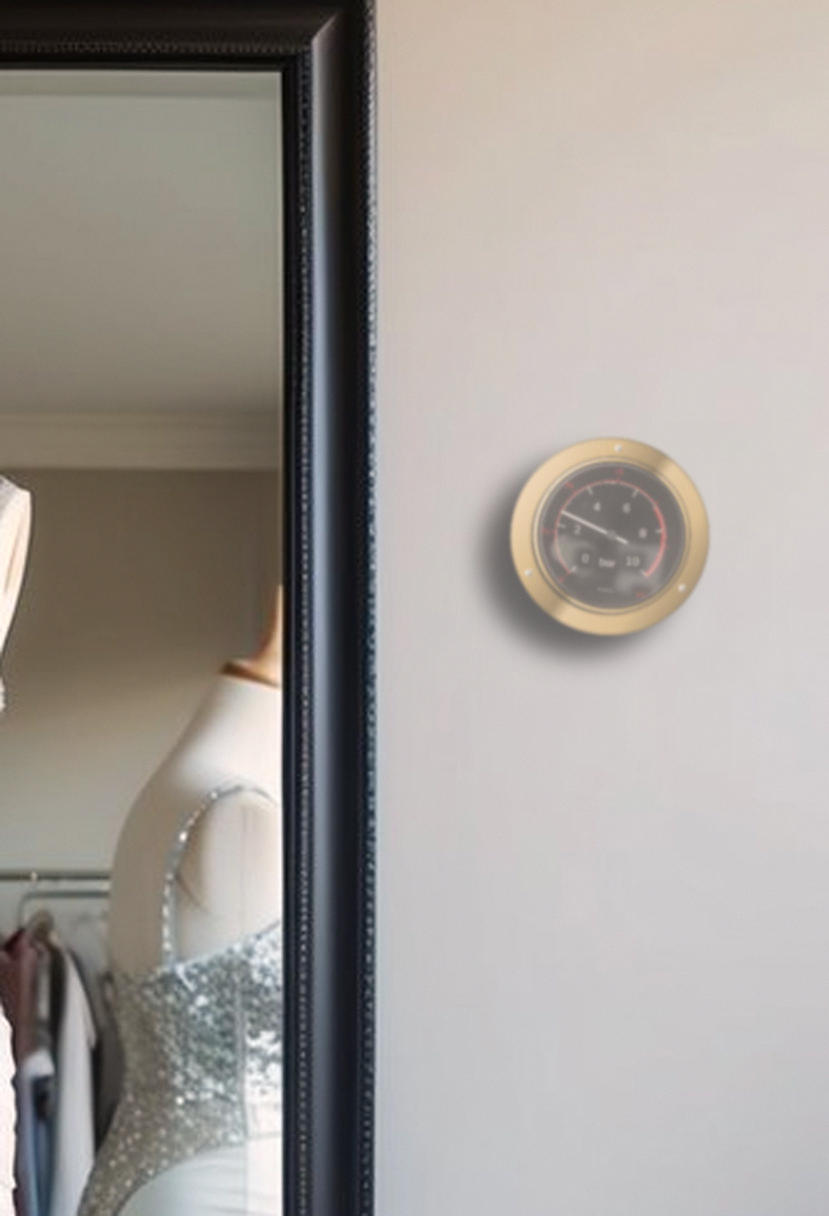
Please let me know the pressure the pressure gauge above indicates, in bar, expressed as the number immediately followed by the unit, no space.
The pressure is 2.5bar
